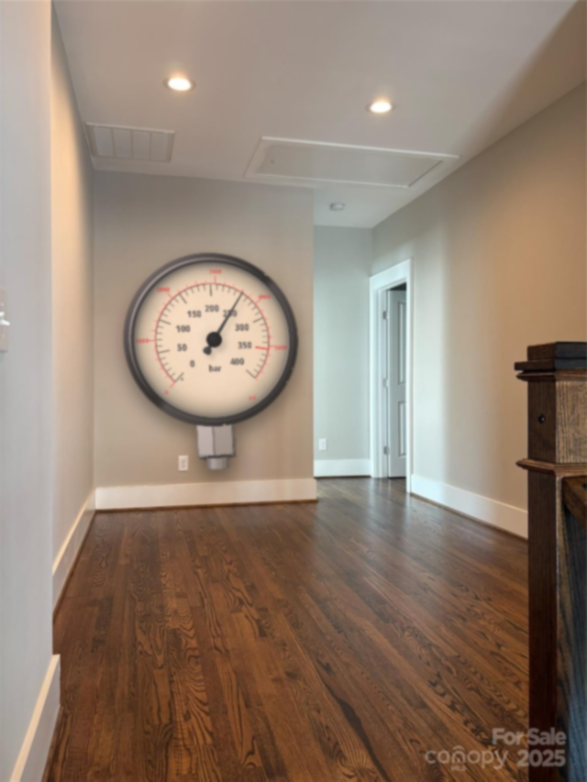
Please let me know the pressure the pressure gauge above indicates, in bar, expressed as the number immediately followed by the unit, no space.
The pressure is 250bar
